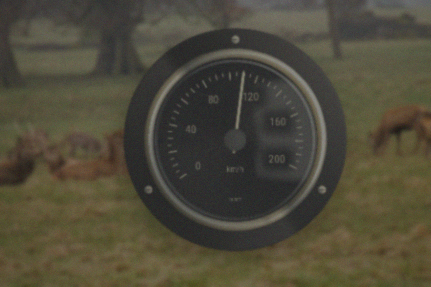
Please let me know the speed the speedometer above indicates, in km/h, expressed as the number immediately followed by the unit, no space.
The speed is 110km/h
